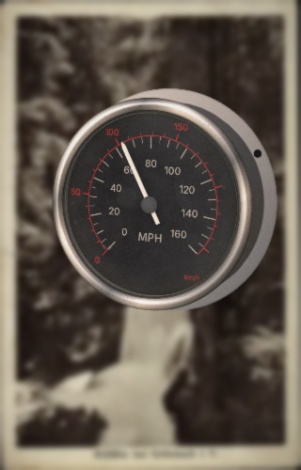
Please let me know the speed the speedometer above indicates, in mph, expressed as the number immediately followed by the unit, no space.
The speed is 65mph
